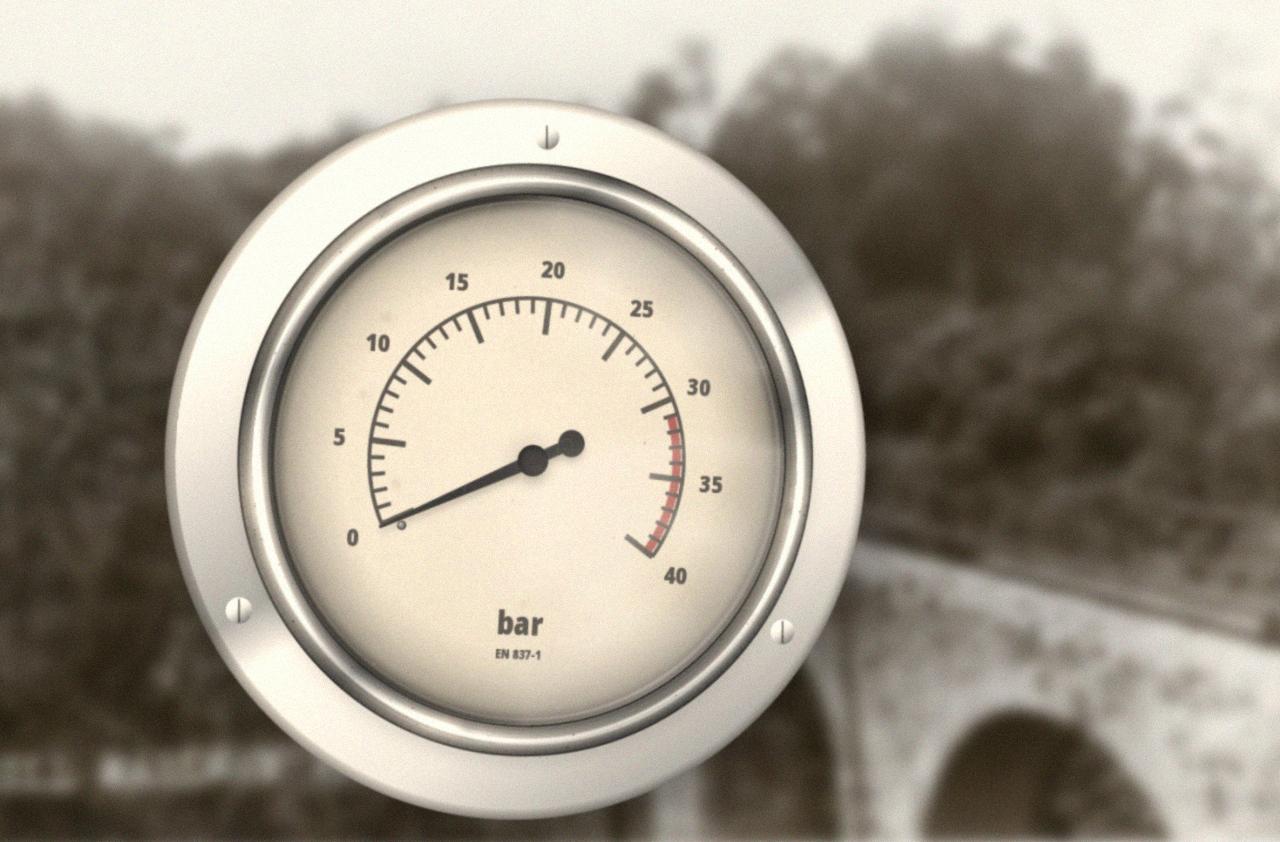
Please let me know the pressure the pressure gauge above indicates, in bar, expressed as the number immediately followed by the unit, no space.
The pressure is 0bar
